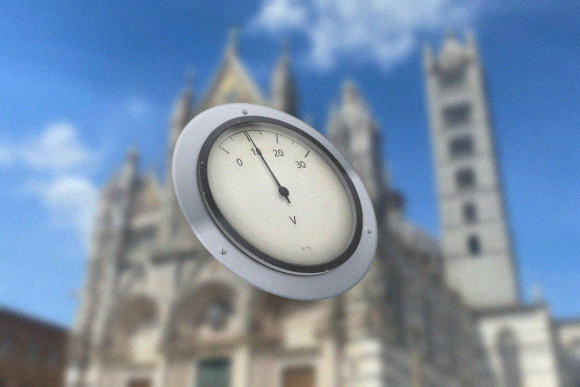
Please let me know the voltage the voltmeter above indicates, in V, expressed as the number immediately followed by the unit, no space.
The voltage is 10V
